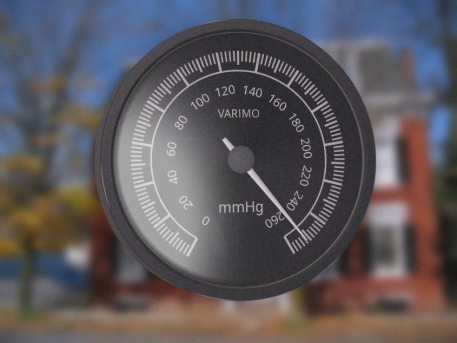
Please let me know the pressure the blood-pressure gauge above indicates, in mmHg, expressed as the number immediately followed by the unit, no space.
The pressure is 252mmHg
